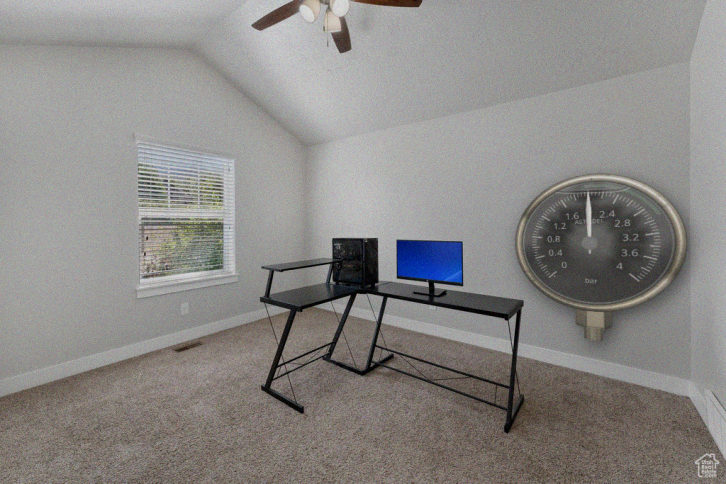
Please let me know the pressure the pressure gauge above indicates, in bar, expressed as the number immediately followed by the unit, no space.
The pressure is 2bar
